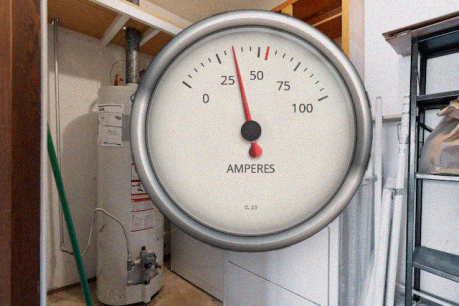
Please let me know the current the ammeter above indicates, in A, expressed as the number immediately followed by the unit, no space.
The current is 35A
